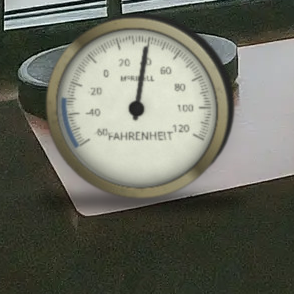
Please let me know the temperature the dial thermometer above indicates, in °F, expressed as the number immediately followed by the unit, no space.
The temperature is 40°F
